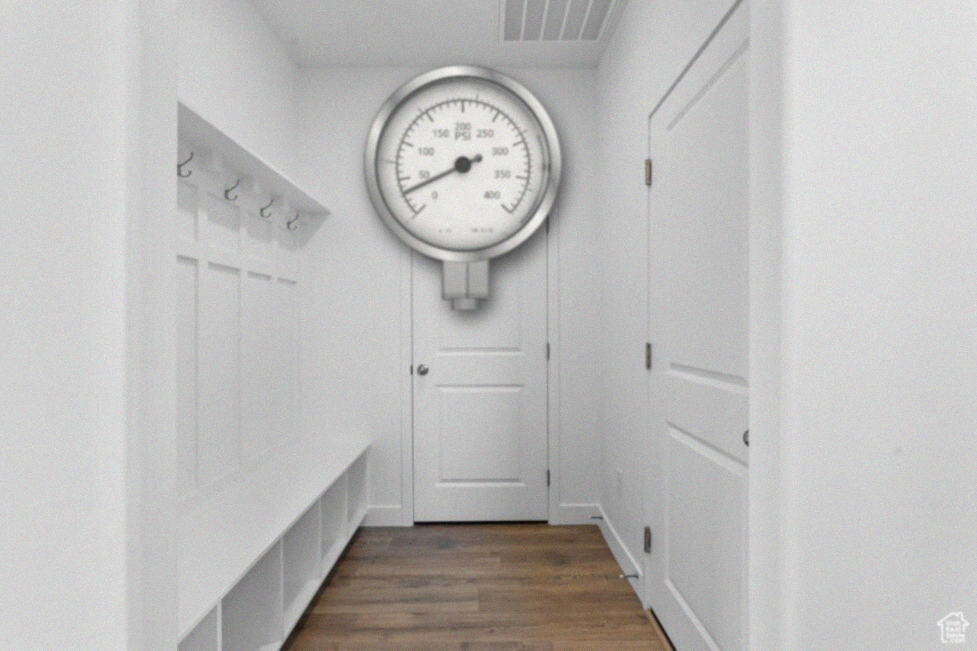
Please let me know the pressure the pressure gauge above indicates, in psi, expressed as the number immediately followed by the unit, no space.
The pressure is 30psi
